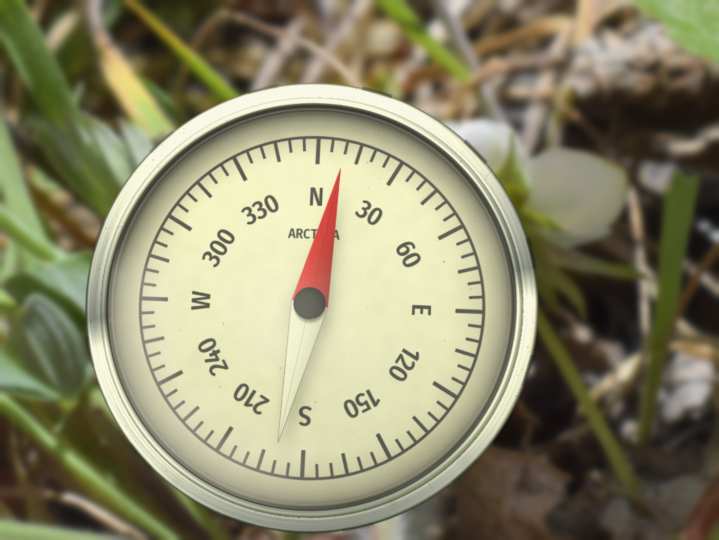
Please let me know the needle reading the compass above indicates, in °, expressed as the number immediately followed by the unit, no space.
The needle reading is 10°
